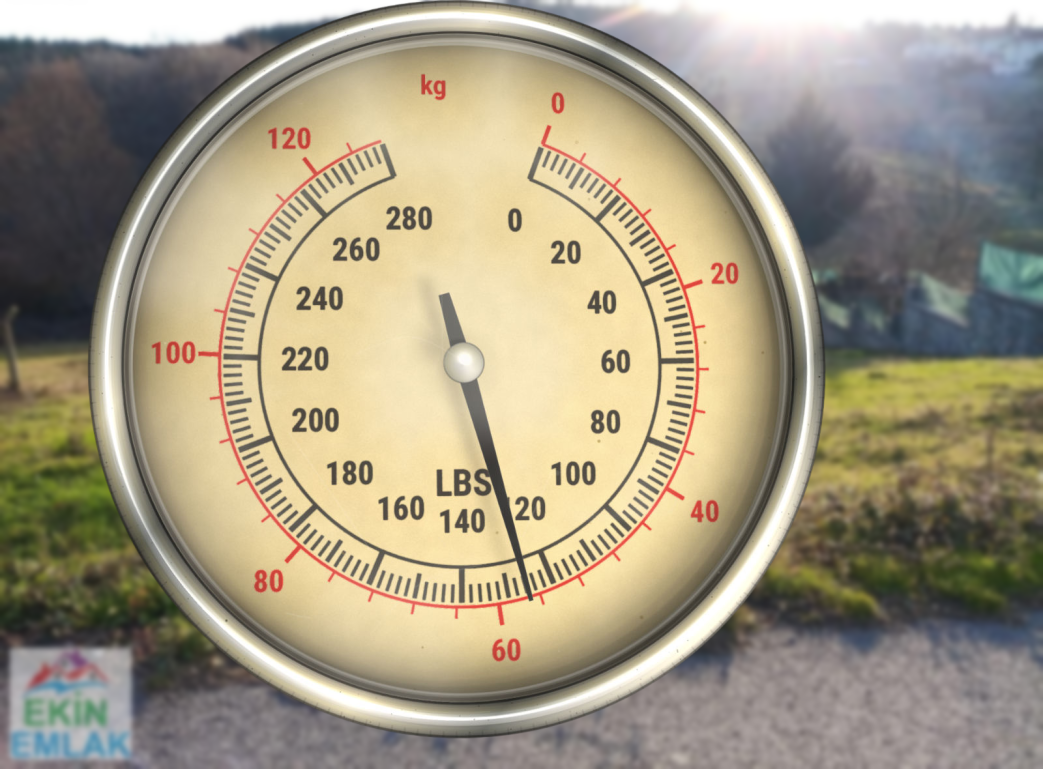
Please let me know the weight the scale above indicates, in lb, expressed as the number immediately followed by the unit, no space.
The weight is 126lb
